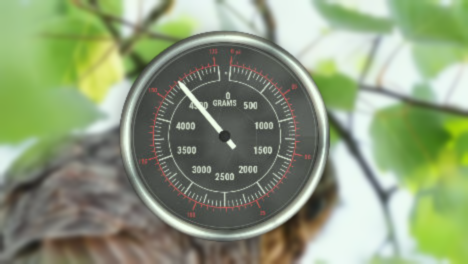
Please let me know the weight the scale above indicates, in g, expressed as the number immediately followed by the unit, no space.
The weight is 4500g
